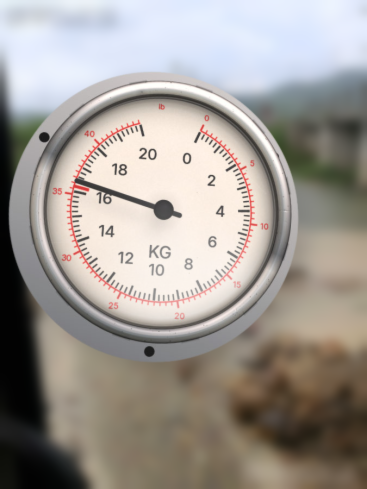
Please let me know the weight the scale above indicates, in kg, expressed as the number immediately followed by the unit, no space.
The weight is 16.4kg
